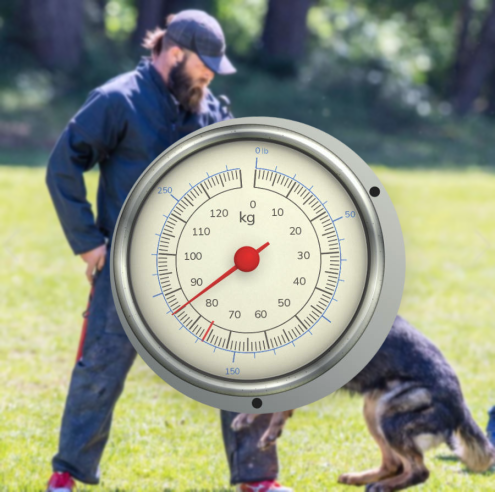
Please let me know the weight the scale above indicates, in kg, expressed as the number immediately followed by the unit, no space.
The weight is 85kg
